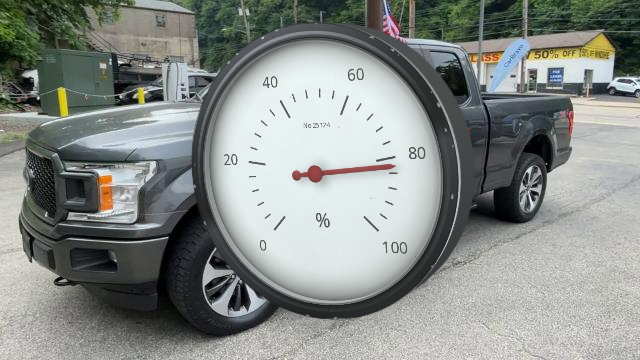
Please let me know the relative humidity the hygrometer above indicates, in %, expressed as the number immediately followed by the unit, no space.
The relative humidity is 82%
